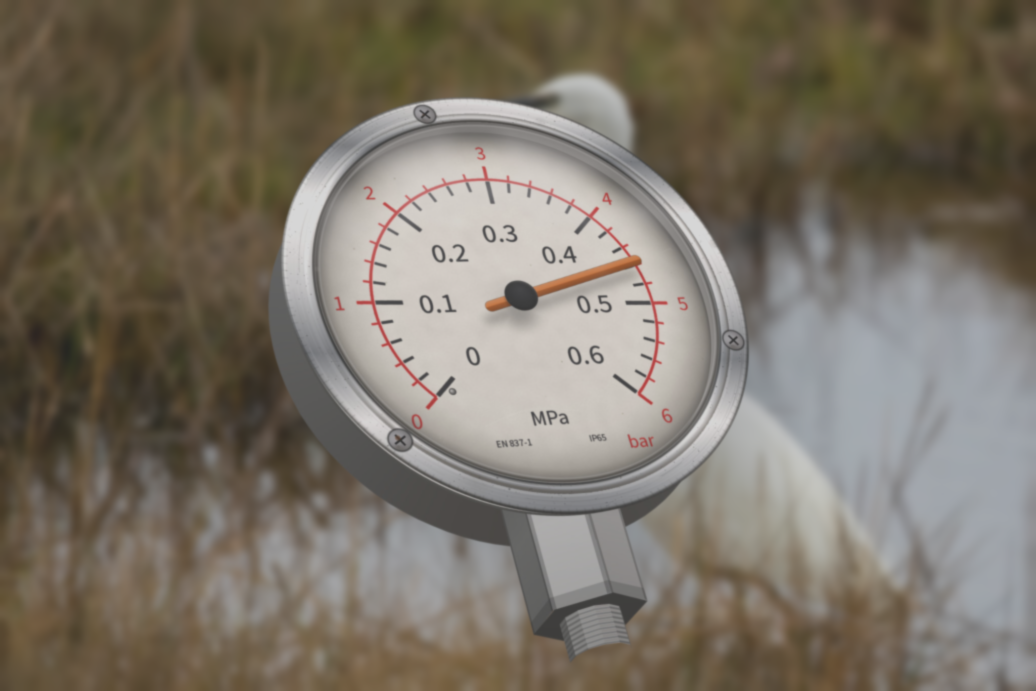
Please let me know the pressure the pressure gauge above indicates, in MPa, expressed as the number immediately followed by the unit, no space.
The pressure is 0.46MPa
